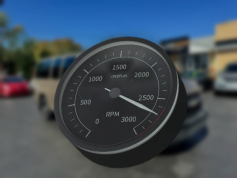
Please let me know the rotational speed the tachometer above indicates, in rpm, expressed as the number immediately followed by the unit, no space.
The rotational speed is 2700rpm
